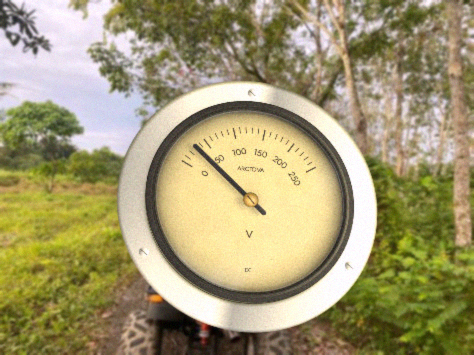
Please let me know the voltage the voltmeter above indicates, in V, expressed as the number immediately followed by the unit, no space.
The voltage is 30V
